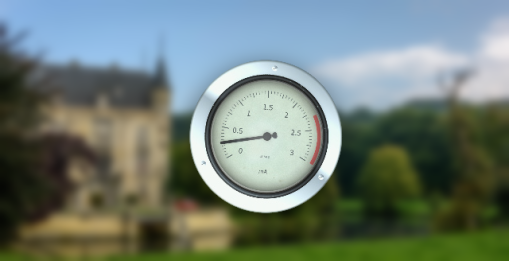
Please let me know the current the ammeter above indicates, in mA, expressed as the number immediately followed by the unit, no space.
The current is 0.25mA
